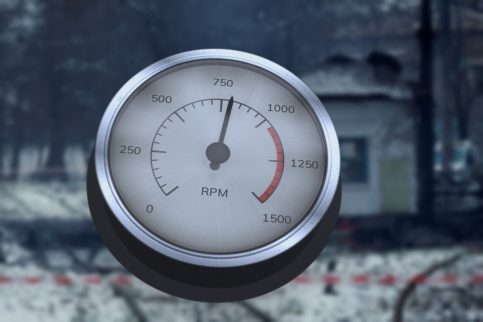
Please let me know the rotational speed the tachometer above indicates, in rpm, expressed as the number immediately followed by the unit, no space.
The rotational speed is 800rpm
